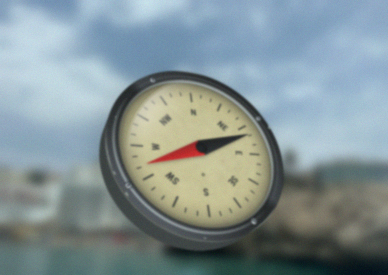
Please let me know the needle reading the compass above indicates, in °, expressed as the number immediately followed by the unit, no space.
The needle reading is 250°
